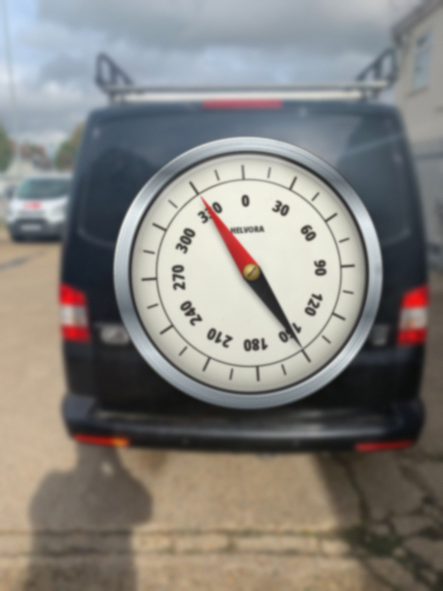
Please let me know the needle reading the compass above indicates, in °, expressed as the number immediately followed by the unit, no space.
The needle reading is 330°
